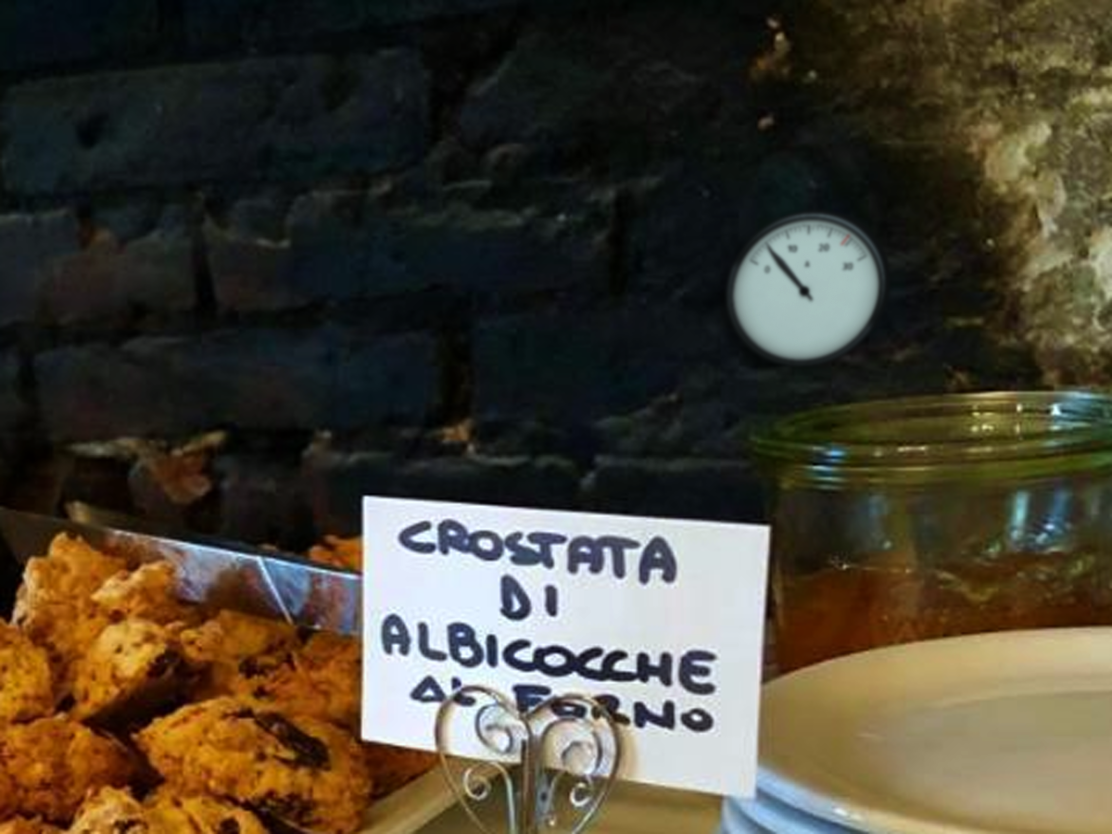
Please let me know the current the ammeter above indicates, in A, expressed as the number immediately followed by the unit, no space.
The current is 5A
